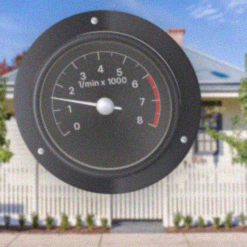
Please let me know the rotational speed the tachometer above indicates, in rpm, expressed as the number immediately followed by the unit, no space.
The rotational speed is 1500rpm
